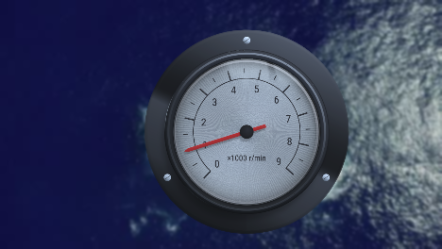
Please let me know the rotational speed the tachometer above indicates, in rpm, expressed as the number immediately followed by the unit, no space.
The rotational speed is 1000rpm
